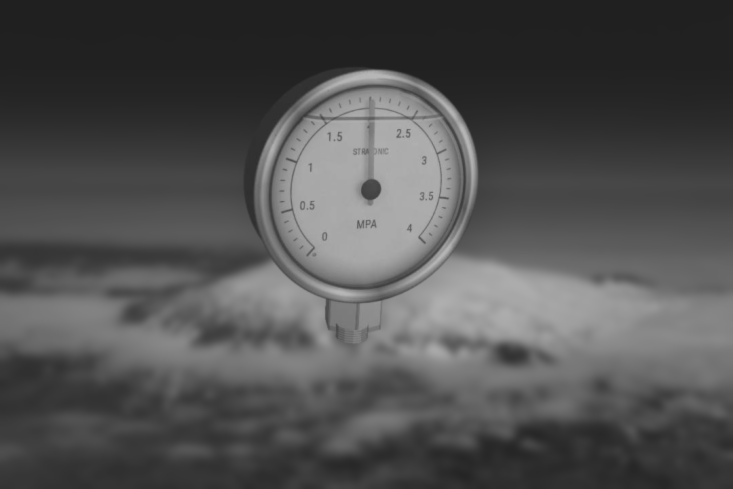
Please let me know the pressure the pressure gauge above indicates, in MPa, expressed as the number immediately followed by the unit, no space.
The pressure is 2MPa
